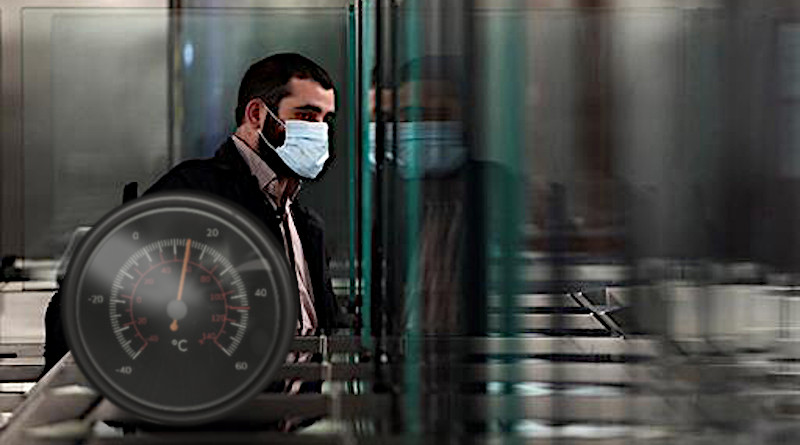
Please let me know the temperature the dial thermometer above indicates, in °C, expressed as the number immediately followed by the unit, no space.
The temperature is 15°C
